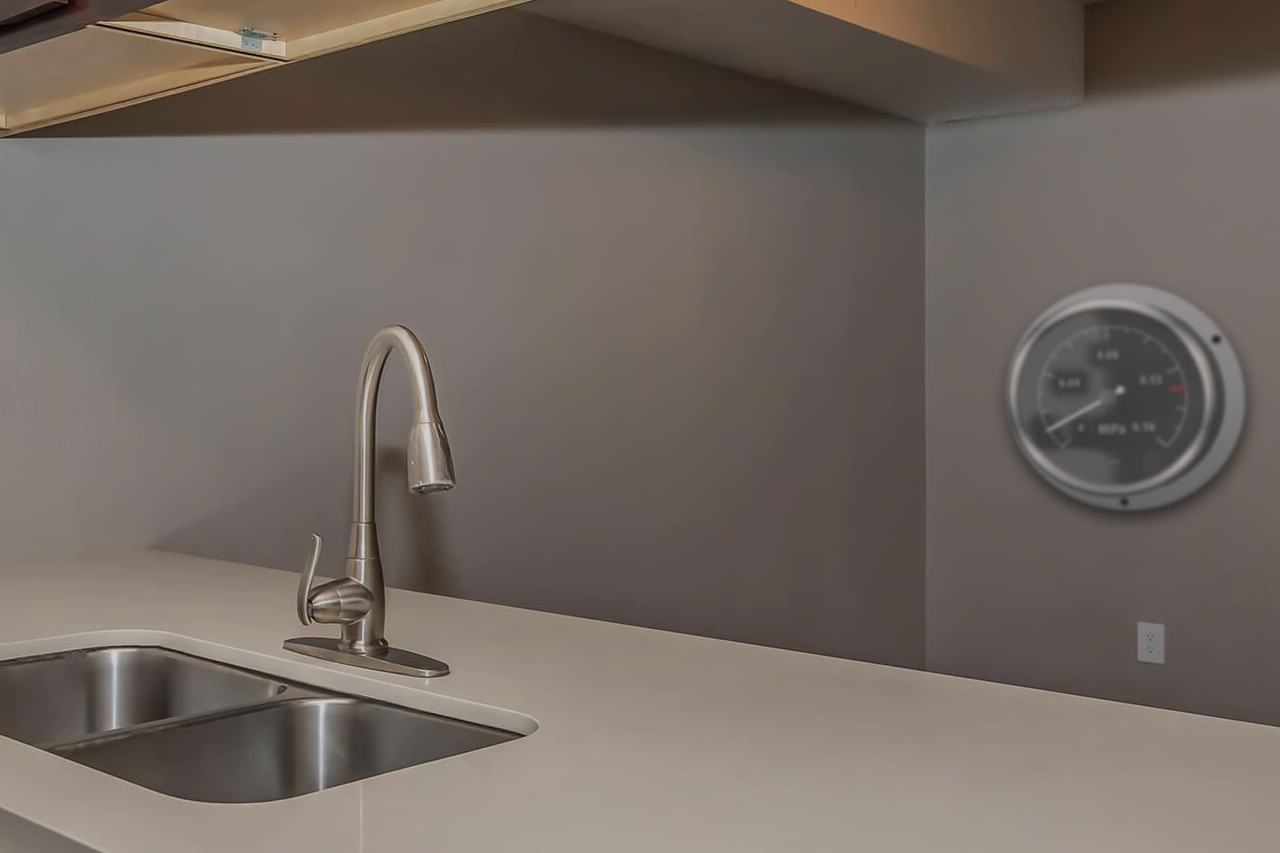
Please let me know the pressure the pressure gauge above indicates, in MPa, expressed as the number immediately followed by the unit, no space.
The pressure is 0.01MPa
